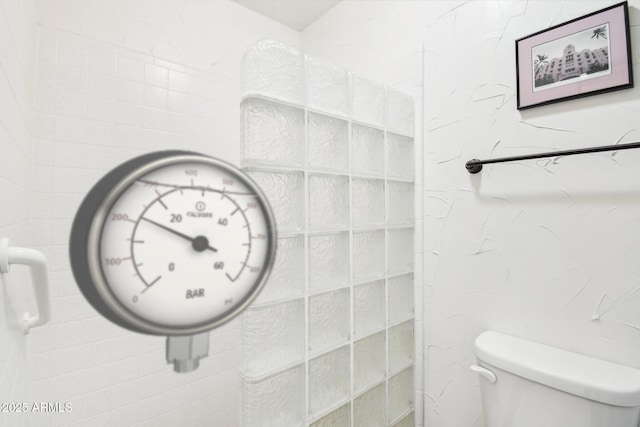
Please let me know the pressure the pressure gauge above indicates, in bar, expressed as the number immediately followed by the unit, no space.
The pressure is 15bar
